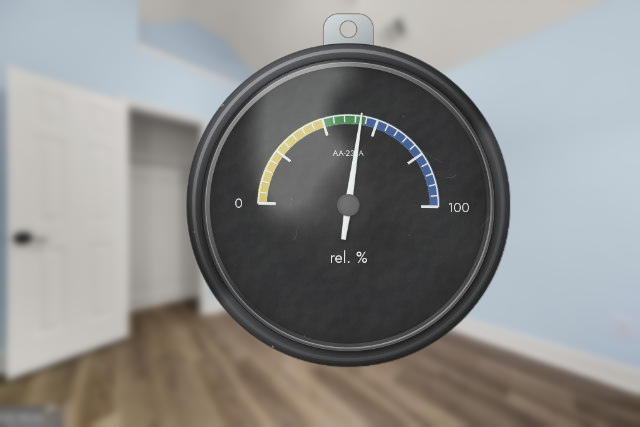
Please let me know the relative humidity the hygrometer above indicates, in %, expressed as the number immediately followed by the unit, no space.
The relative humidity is 54%
